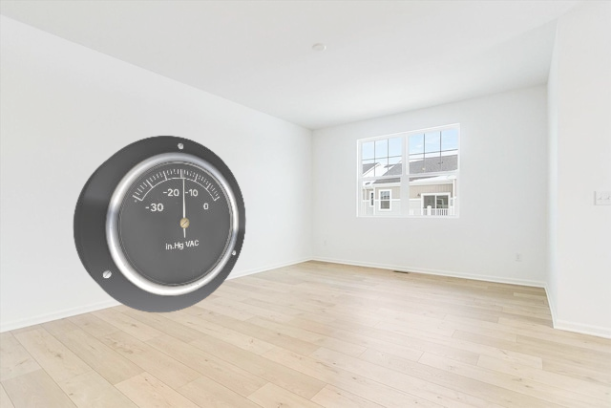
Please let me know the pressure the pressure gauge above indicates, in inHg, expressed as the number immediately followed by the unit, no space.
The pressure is -15inHg
